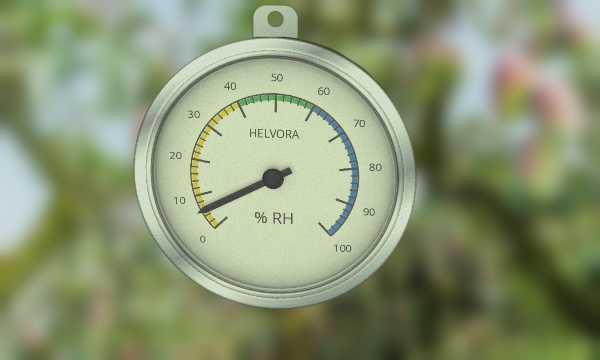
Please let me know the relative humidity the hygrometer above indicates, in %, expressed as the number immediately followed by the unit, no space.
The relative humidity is 6%
